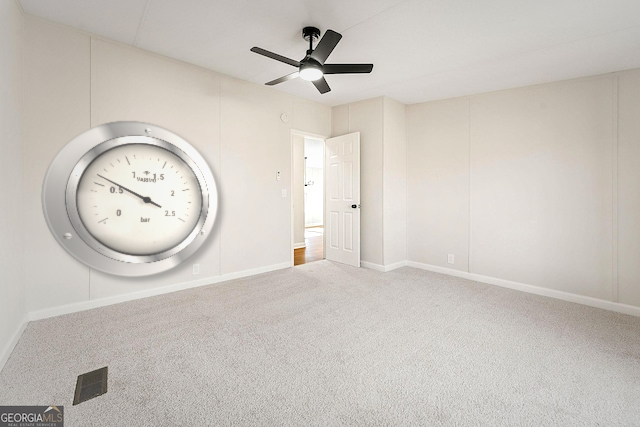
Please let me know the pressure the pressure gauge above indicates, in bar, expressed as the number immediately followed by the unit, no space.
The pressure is 0.6bar
